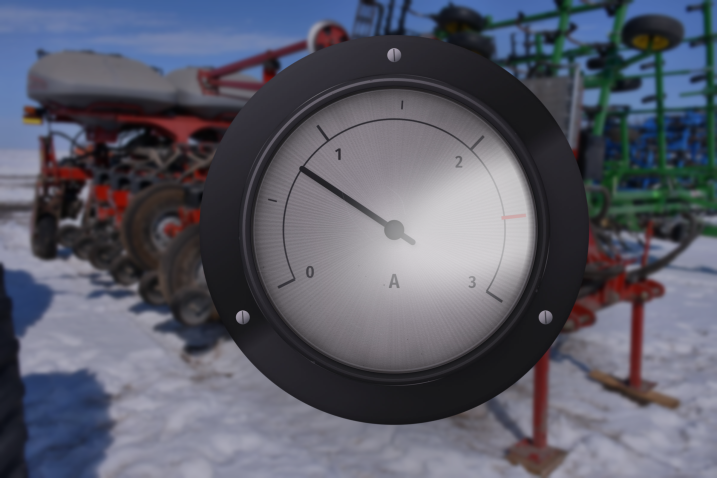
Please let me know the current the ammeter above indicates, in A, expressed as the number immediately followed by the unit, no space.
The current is 0.75A
